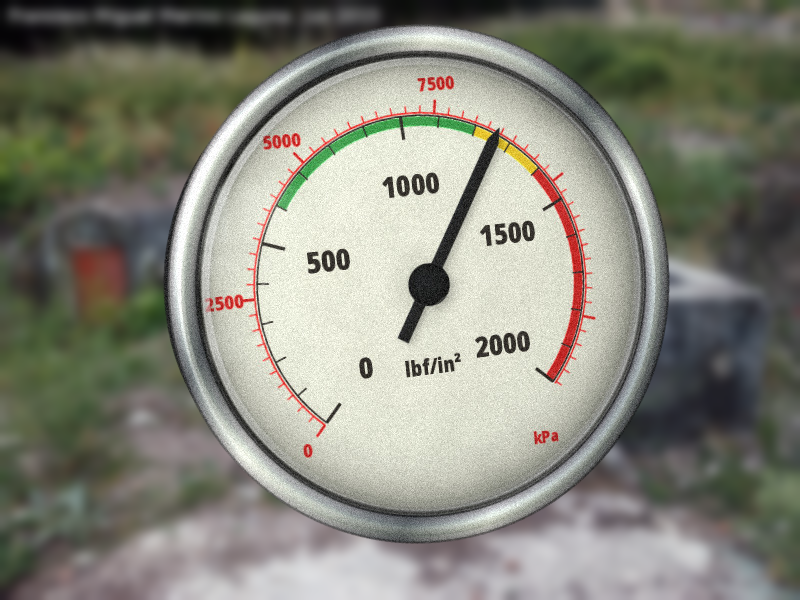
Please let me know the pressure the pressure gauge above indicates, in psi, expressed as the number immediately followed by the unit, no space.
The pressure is 1250psi
